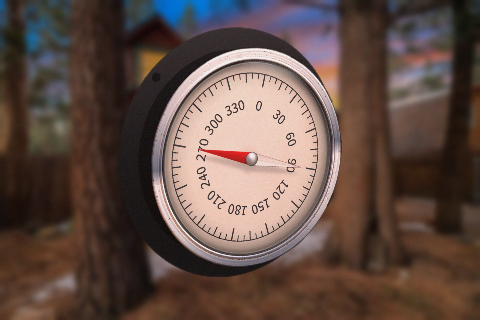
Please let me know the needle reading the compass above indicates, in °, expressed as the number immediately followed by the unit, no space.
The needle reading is 270°
